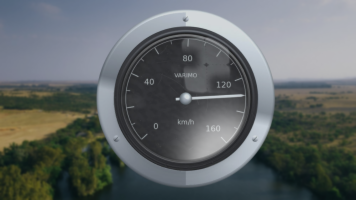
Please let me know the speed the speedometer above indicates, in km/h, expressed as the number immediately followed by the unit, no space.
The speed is 130km/h
